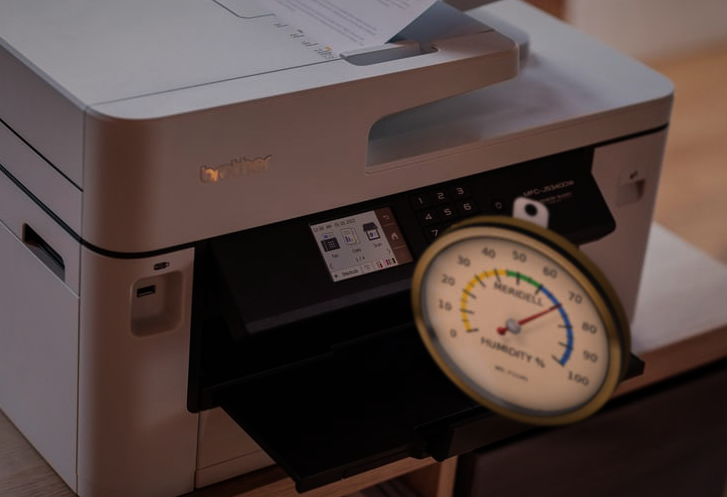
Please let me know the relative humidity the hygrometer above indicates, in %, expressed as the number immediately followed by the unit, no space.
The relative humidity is 70%
